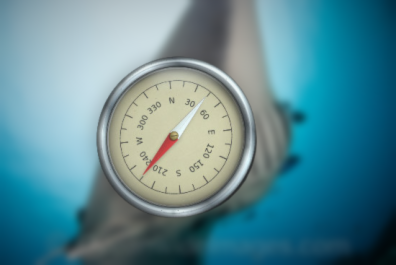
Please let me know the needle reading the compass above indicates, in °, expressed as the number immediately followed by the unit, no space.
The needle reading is 225°
